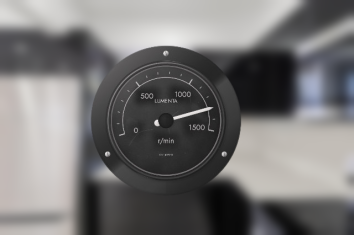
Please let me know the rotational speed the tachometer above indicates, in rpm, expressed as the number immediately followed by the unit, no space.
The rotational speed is 1300rpm
